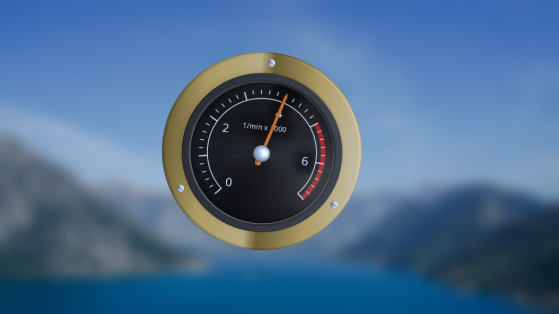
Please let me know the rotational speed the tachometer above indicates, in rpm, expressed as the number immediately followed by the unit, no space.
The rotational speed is 4000rpm
